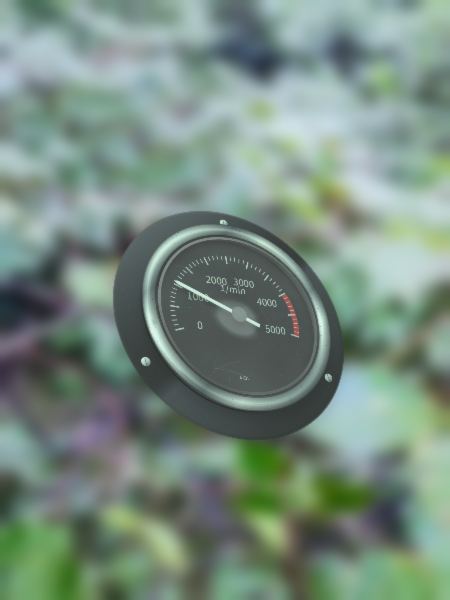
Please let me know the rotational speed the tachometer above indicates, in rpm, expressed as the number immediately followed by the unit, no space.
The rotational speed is 1000rpm
